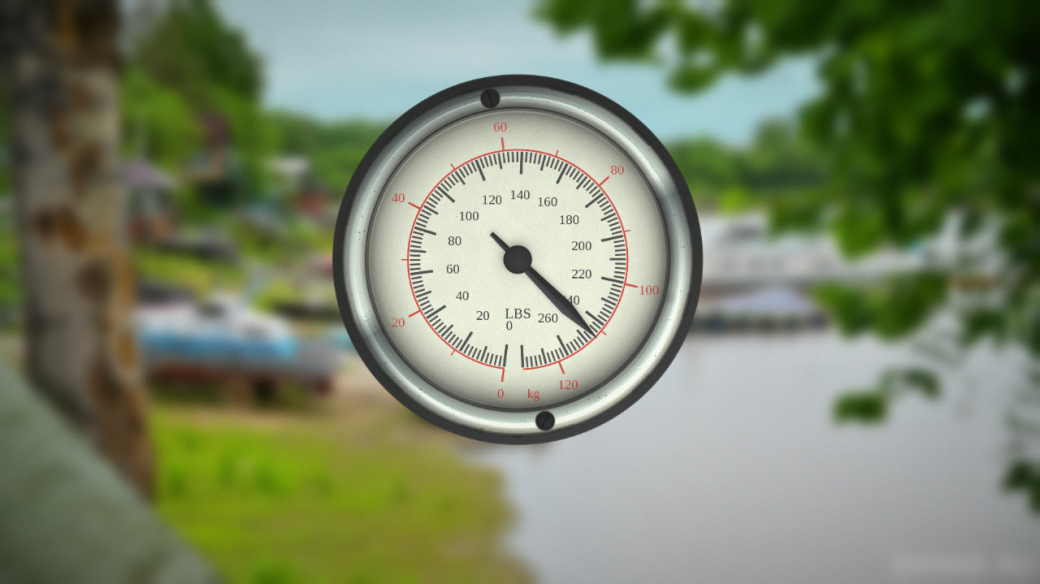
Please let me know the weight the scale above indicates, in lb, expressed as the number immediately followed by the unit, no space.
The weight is 246lb
